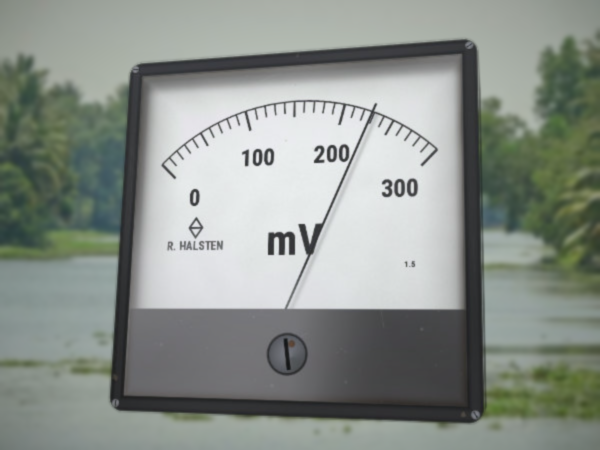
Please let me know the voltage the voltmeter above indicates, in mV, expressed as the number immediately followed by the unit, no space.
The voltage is 230mV
